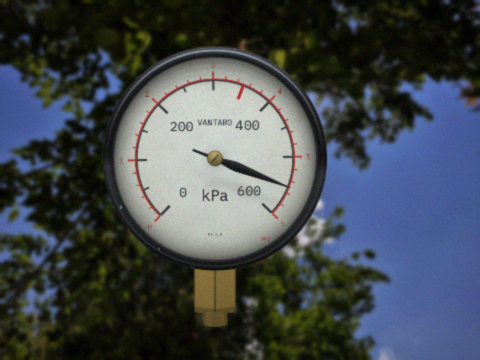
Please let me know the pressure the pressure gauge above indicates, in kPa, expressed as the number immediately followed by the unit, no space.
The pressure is 550kPa
